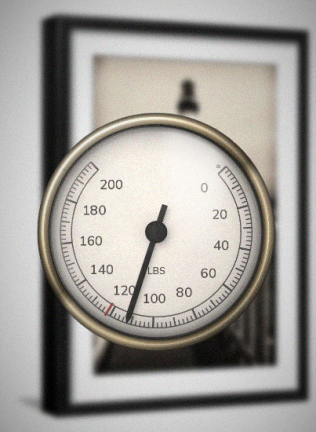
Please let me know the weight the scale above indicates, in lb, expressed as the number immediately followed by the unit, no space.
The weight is 112lb
